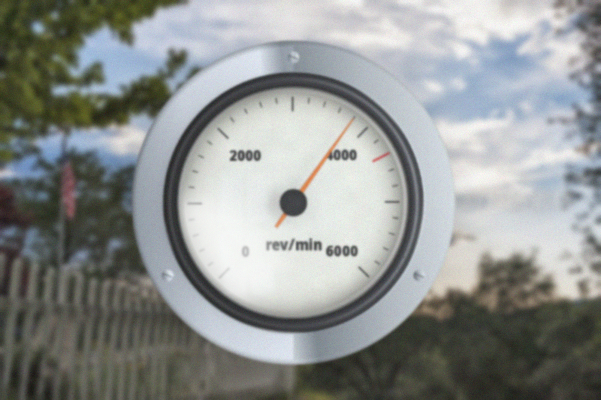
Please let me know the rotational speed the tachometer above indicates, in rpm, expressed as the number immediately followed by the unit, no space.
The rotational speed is 3800rpm
